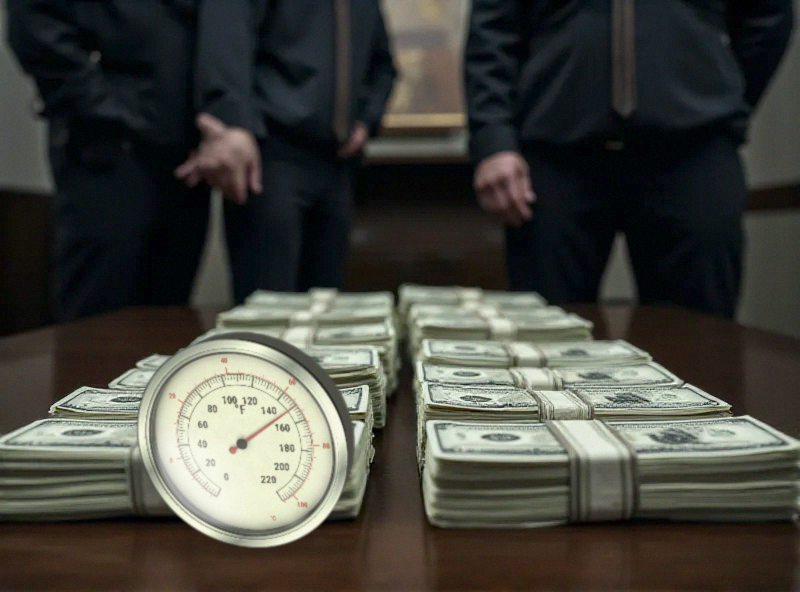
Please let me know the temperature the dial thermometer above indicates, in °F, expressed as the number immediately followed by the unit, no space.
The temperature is 150°F
